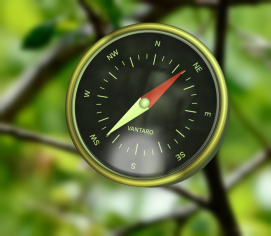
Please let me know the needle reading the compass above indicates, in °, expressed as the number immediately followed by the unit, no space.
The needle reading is 40°
